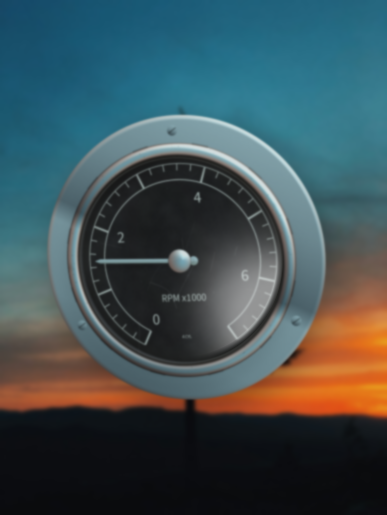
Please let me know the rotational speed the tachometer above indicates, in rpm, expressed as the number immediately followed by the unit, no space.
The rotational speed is 1500rpm
